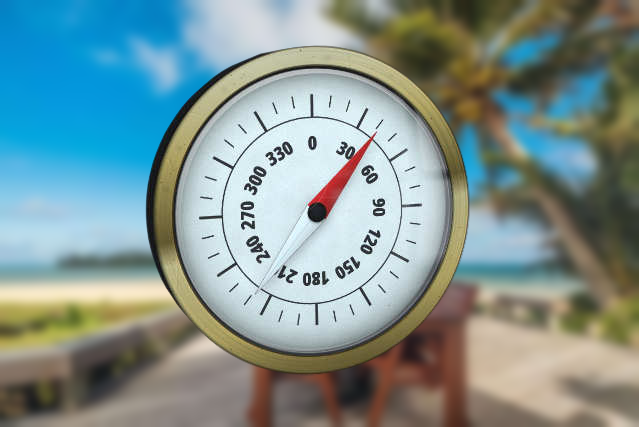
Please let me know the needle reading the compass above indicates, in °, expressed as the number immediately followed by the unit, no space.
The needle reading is 40°
